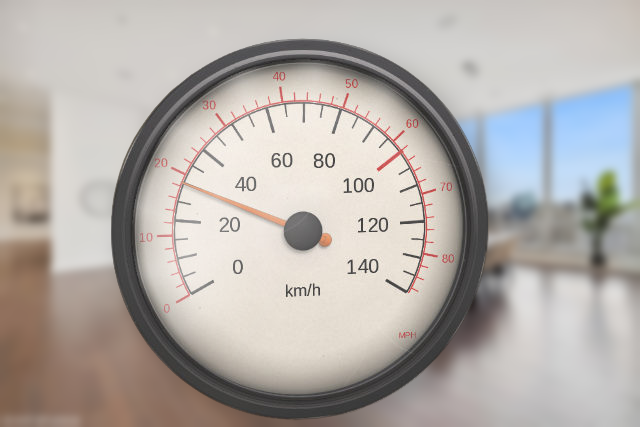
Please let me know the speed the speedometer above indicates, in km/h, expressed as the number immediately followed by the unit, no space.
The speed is 30km/h
